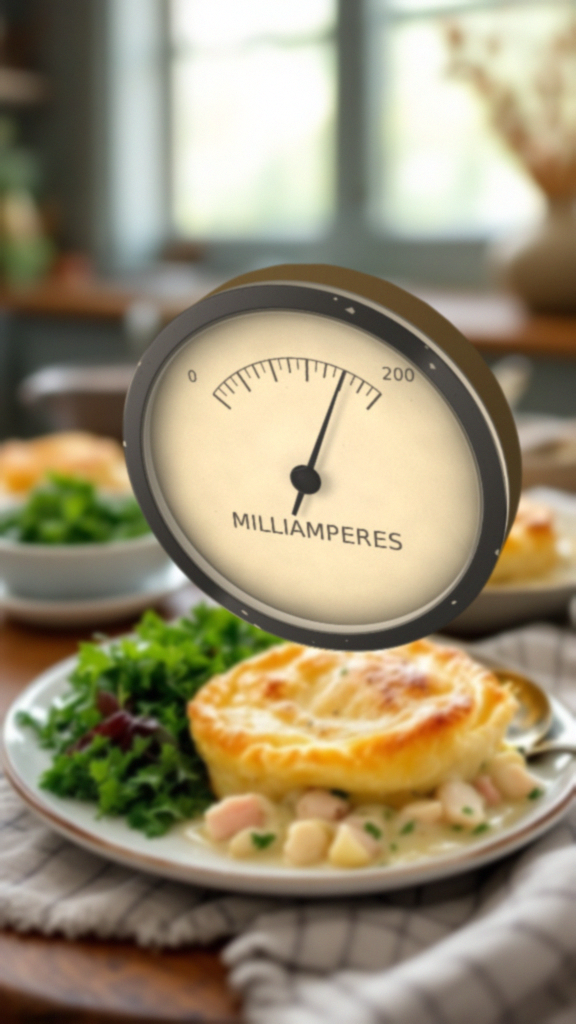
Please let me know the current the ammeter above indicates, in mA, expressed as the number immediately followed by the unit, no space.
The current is 160mA
